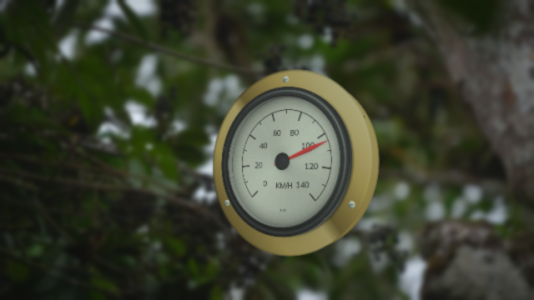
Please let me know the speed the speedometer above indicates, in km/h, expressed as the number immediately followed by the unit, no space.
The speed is 105km/h
